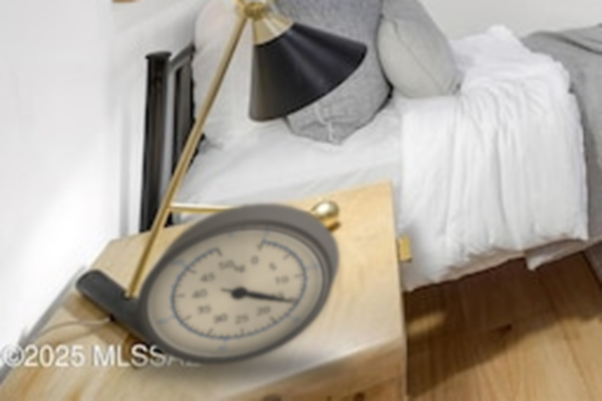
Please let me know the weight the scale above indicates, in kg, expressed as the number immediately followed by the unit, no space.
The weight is 15kg
